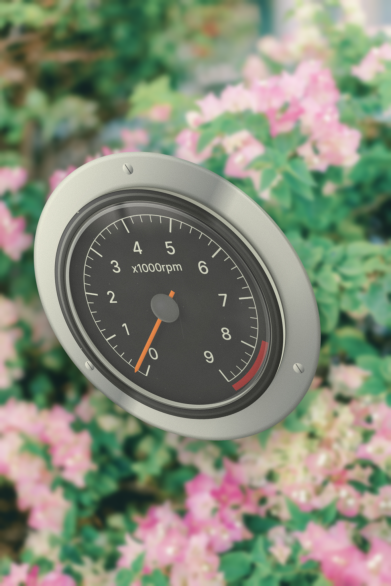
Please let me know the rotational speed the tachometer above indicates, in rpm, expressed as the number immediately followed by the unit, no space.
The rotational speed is 200rpm
